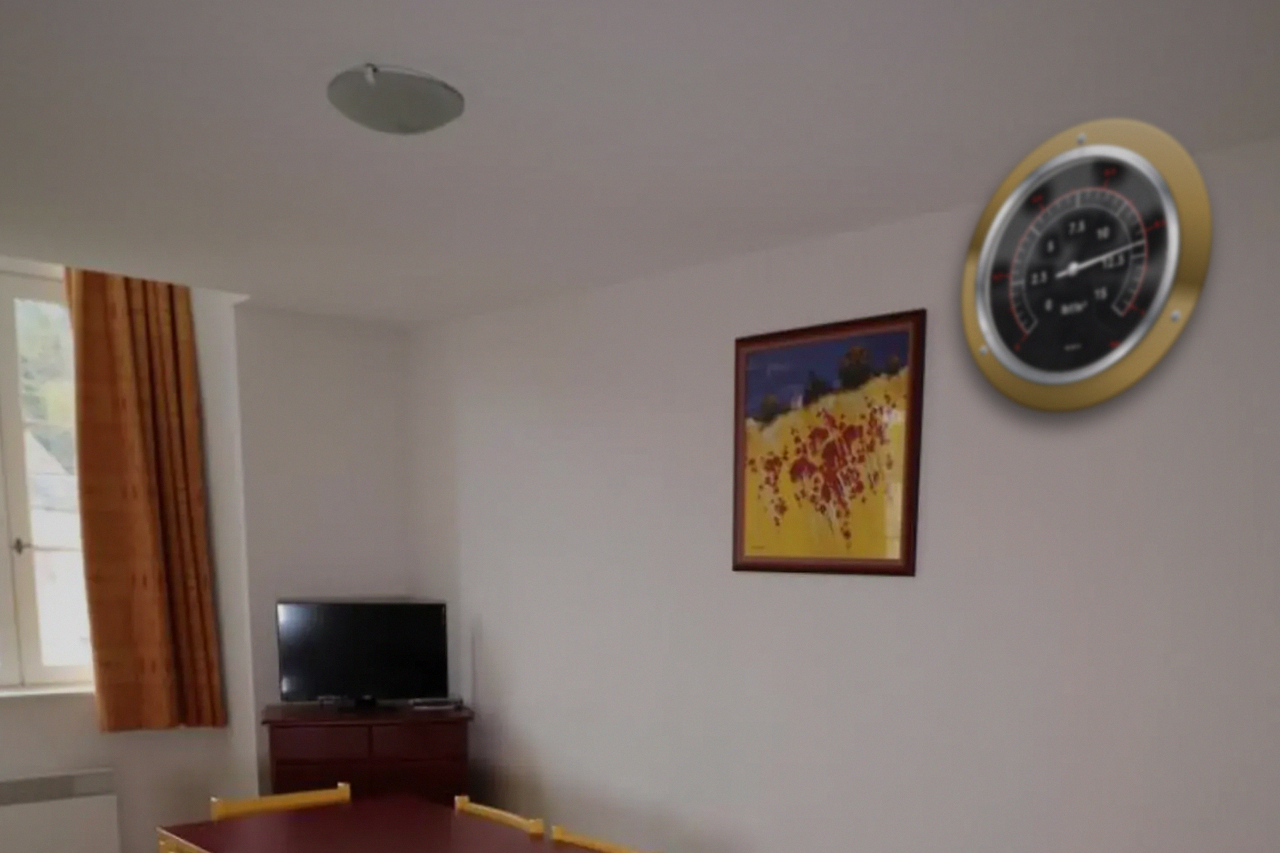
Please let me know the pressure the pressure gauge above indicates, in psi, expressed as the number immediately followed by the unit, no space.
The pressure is 12psi
